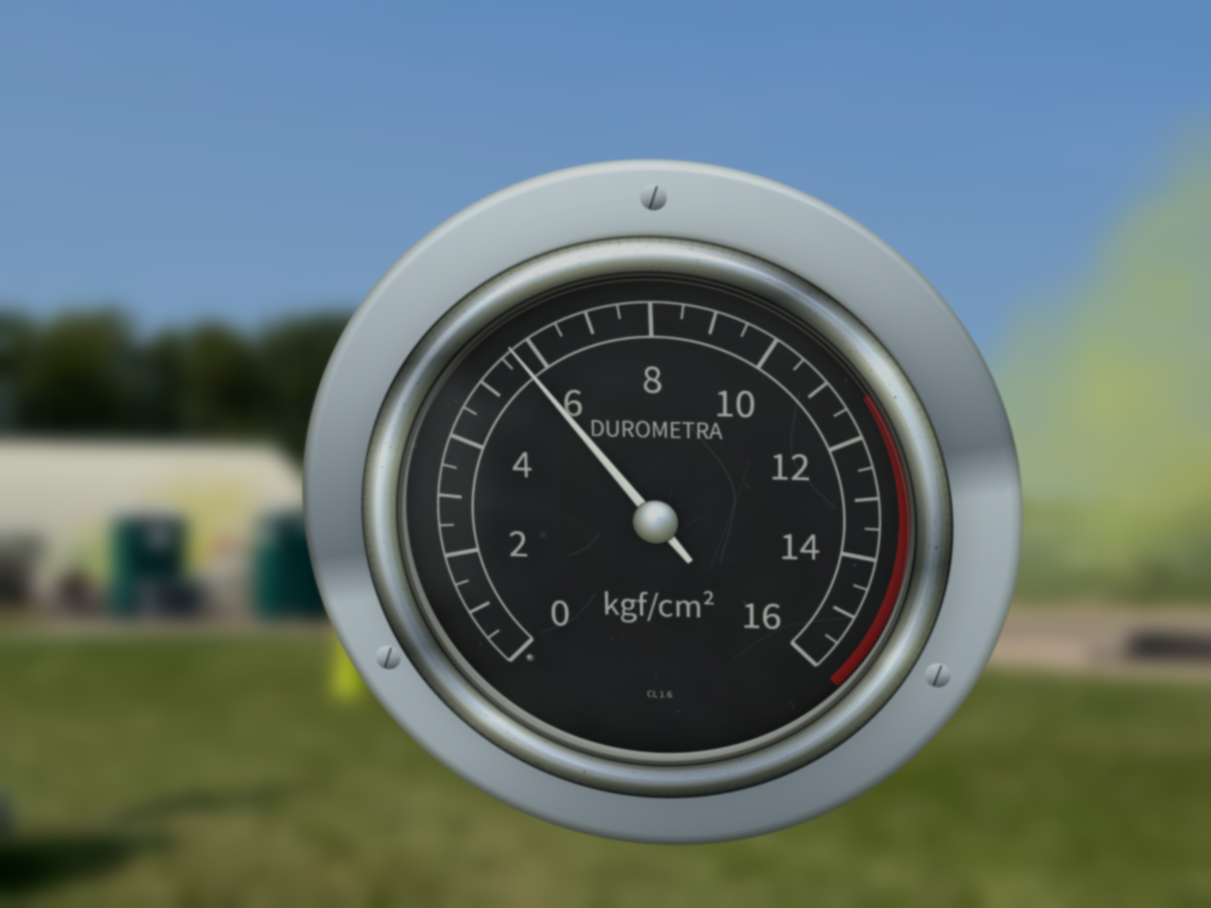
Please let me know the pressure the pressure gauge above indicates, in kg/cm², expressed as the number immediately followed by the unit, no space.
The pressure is 5.75kg/cm²
